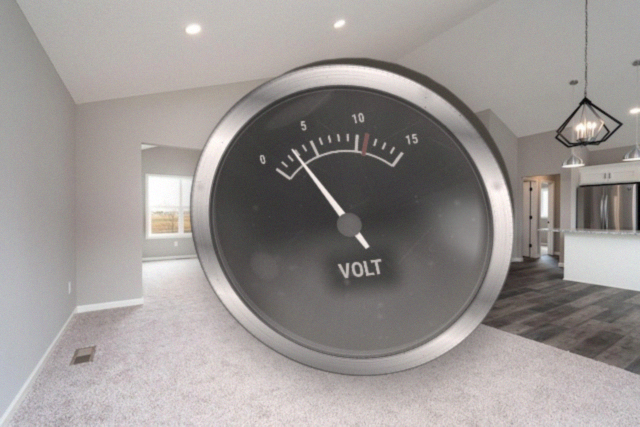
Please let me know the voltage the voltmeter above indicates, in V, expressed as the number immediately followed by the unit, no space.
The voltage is 3V
